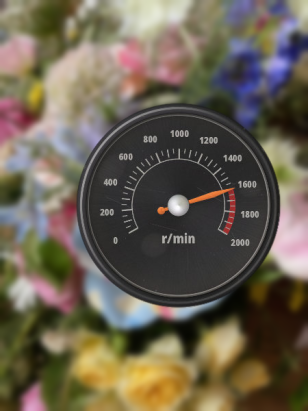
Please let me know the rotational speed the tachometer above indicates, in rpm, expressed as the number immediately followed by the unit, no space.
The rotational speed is 1600rpm
